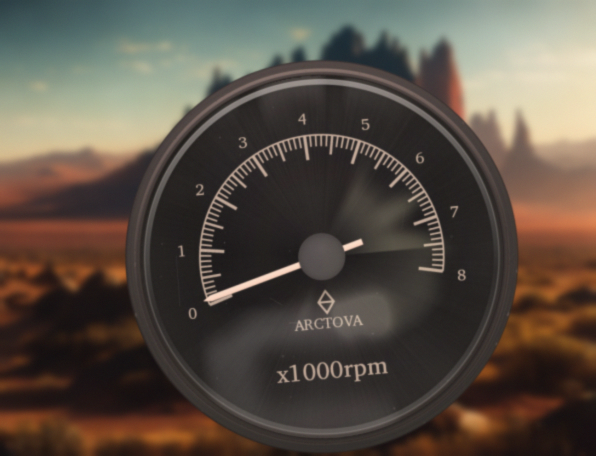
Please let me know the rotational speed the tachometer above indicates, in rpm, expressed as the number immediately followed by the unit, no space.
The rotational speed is 100rpm
